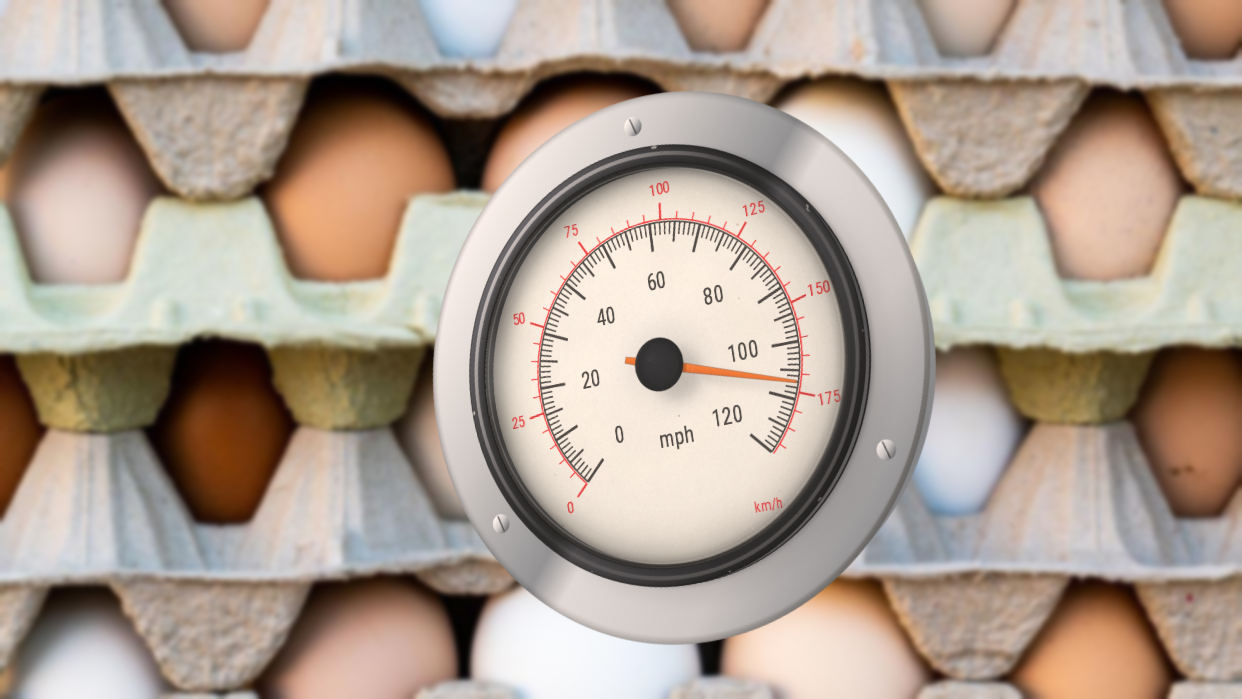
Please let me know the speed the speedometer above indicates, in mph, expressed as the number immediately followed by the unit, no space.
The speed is 107mph
